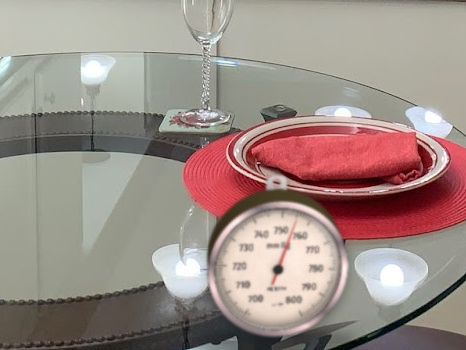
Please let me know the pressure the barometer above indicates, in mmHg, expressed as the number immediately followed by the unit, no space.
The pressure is 755mmHg
